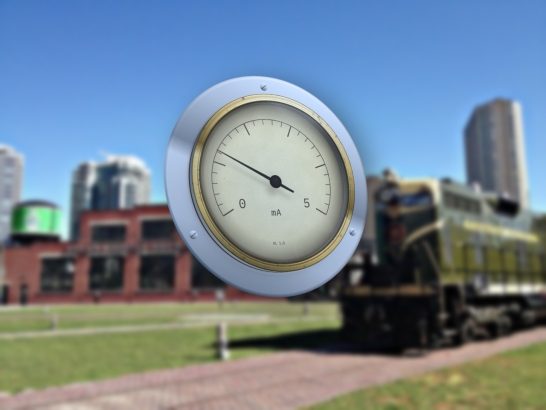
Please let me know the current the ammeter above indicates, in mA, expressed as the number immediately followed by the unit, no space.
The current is 1.2mA
